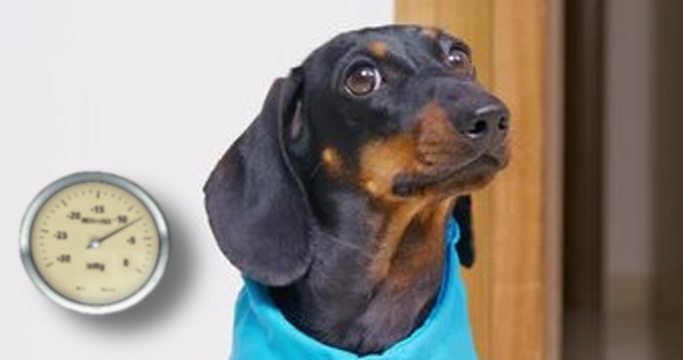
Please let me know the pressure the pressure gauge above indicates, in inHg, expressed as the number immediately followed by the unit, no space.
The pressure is -8inHg
